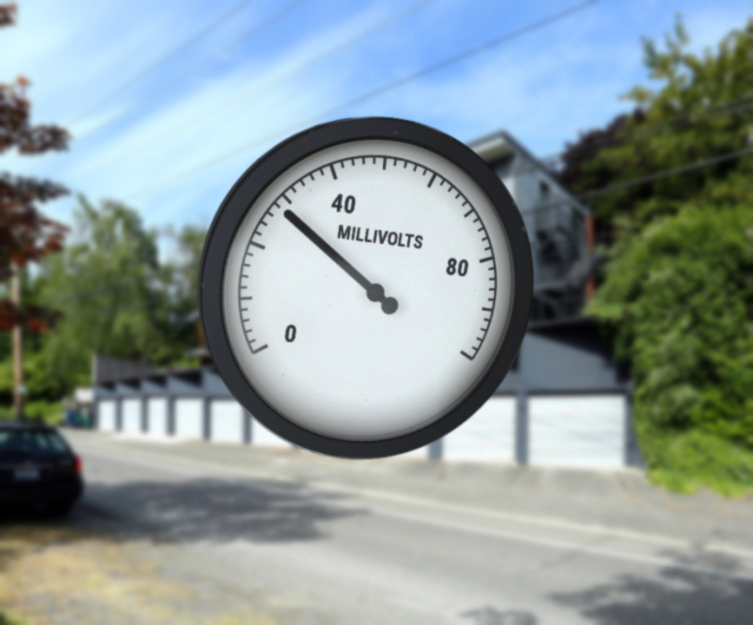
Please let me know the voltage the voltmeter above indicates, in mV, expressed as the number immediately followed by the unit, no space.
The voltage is 28mV
